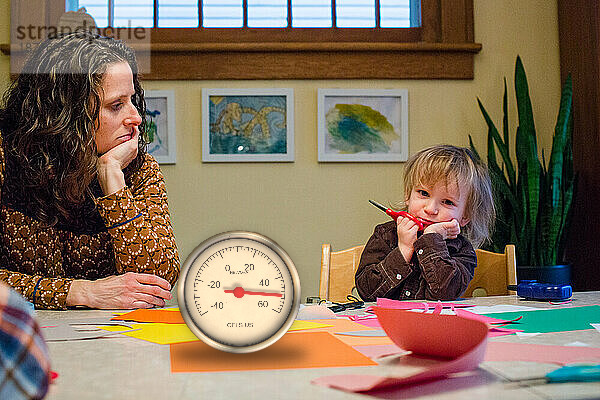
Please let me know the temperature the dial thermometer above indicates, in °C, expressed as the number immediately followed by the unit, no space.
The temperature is 50°C
